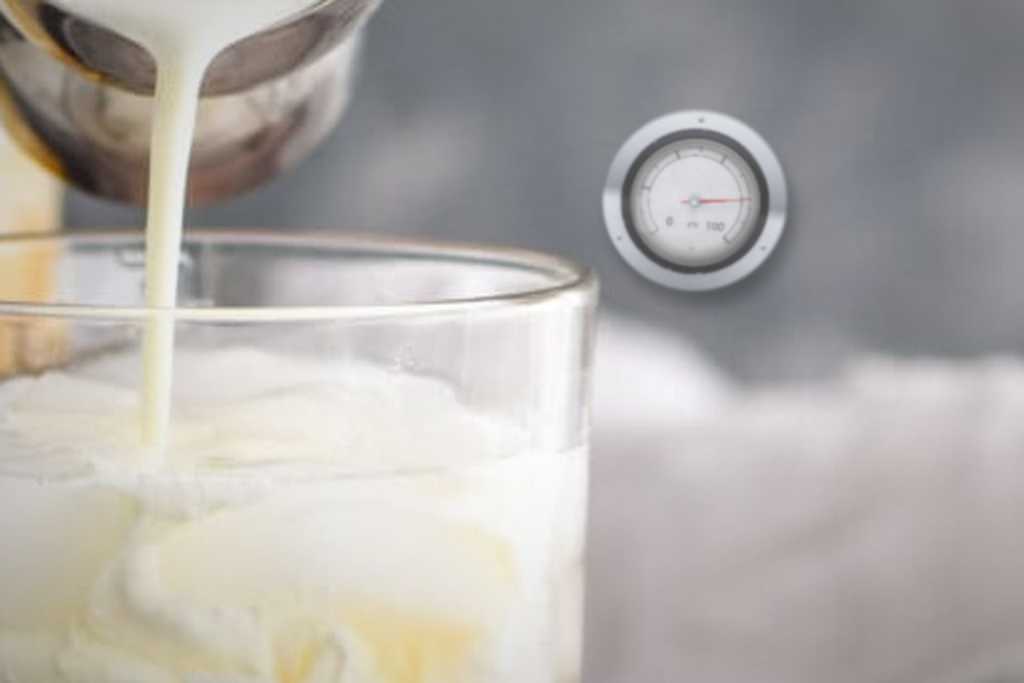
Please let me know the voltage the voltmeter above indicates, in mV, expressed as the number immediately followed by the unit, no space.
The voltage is 80mV
